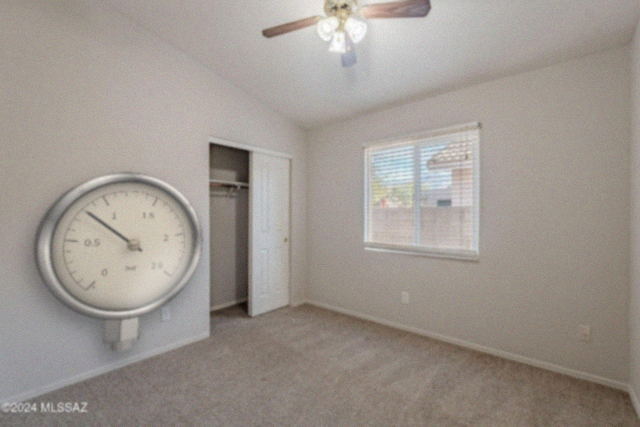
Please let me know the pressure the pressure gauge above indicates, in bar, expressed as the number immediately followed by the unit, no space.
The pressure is 0.8bar
